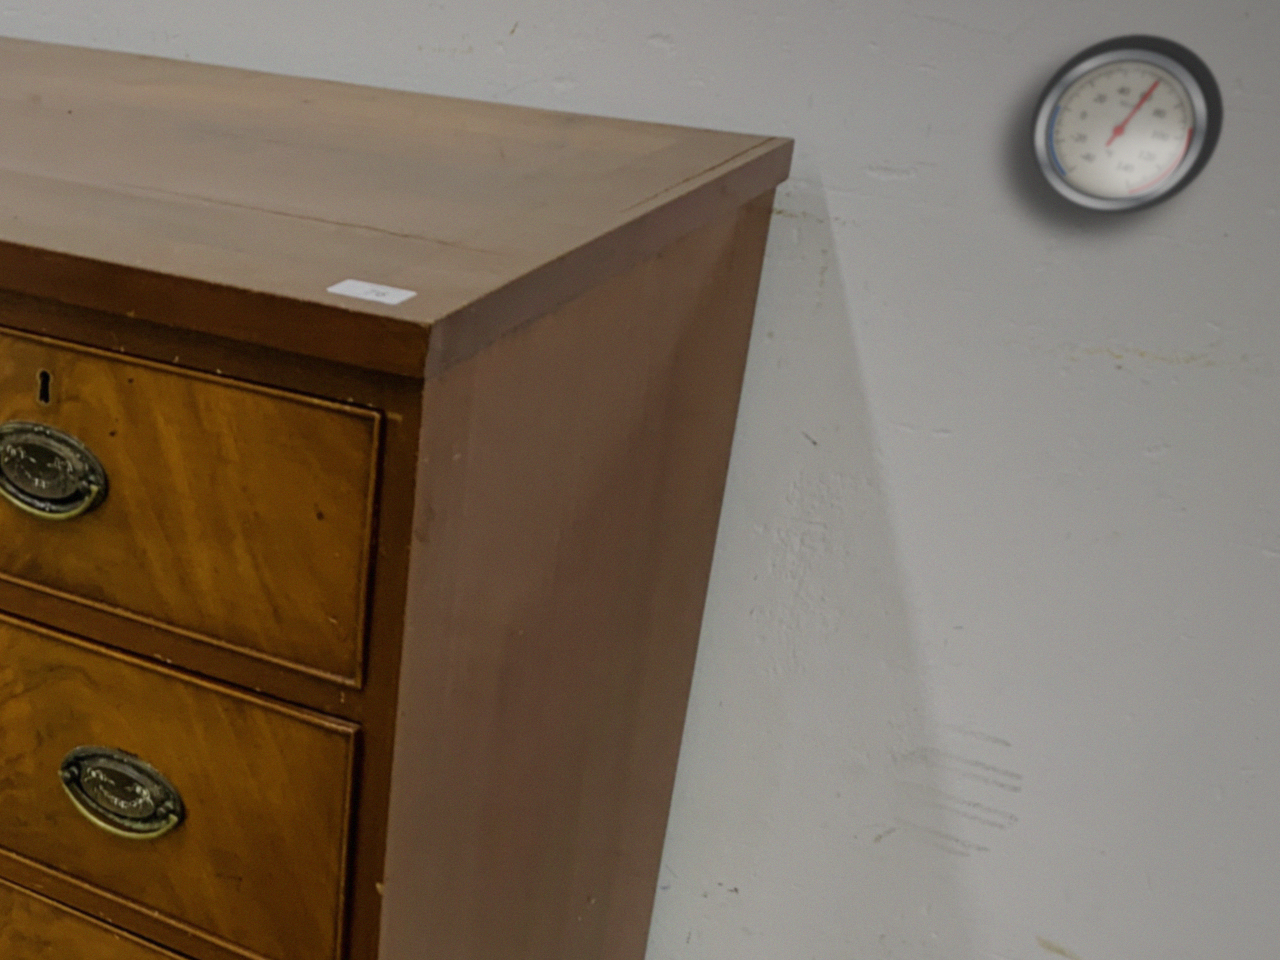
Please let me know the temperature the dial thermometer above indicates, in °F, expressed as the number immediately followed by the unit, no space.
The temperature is 60°F
